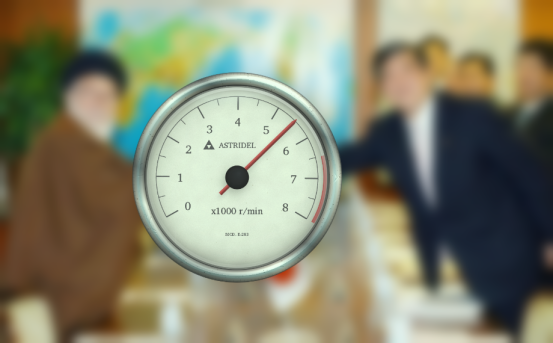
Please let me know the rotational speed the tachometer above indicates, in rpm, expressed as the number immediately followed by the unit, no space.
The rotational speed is 5500rpm
